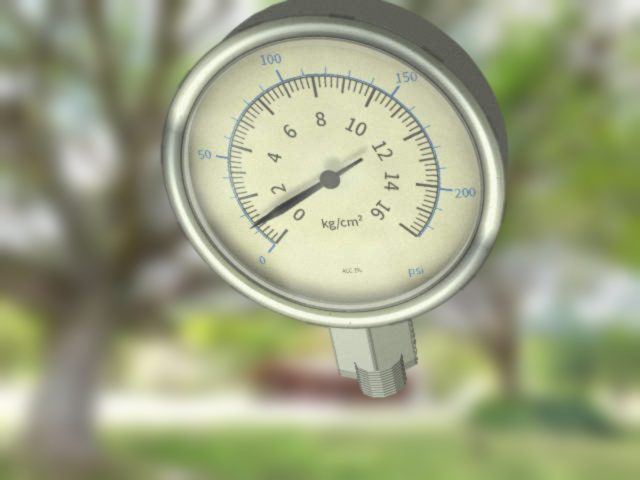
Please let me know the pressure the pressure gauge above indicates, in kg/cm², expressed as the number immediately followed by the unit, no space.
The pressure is 1kg/cm²
